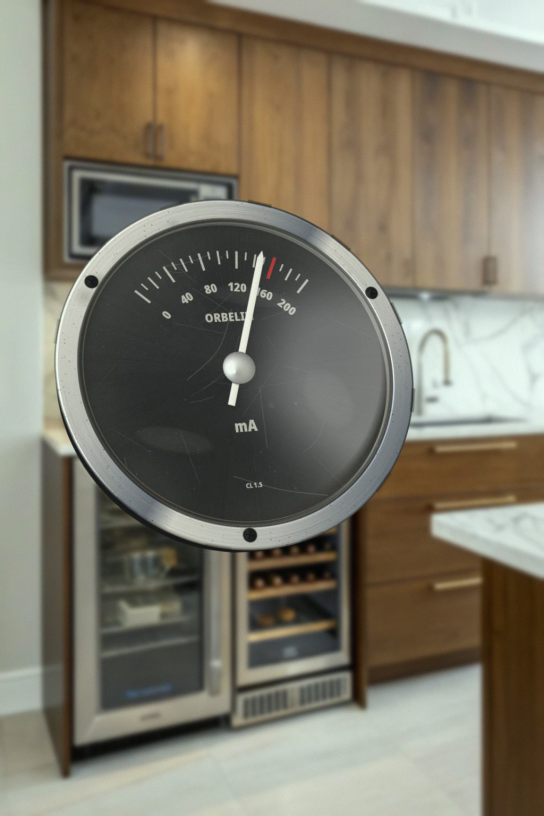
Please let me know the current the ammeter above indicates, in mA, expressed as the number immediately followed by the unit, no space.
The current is 145mA
